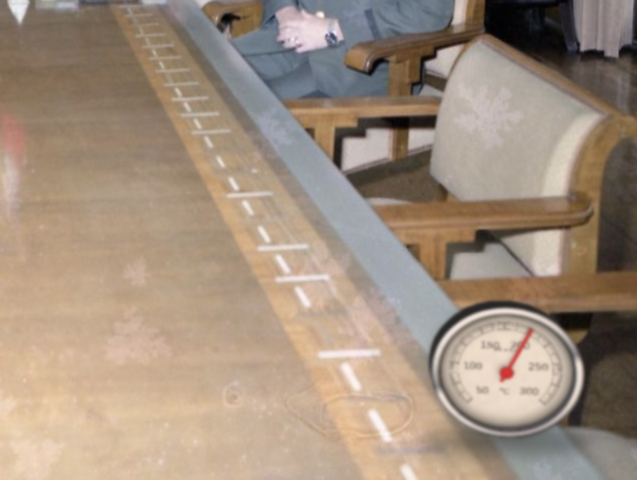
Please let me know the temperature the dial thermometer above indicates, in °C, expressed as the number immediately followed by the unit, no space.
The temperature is 200°C
